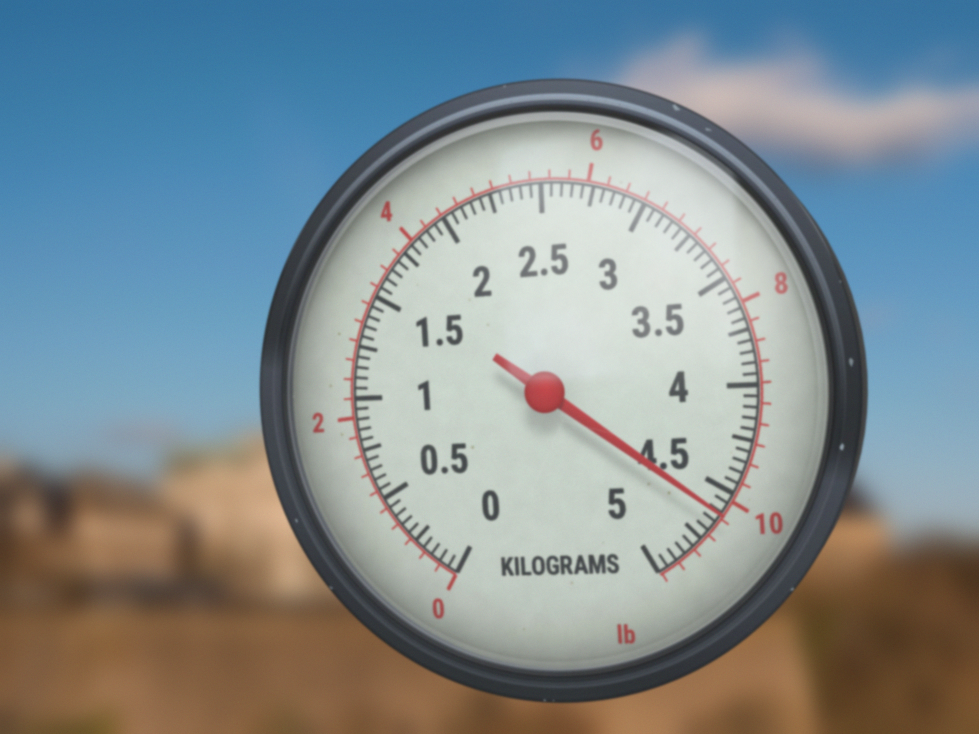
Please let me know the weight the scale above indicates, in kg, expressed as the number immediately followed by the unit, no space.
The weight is 4.6kg
